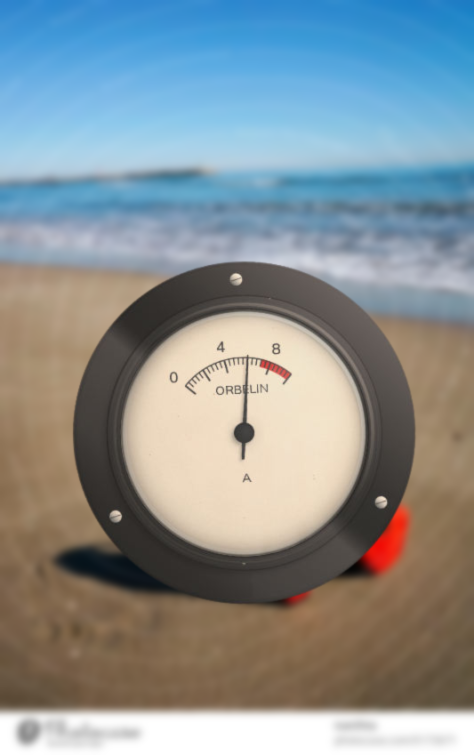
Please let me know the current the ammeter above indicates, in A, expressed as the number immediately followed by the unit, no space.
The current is 6A
